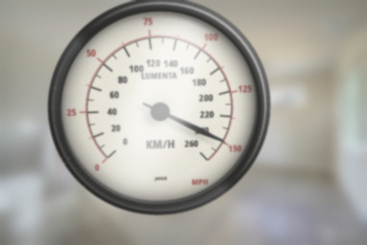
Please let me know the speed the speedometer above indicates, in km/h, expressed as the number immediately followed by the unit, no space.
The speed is 240km/h
